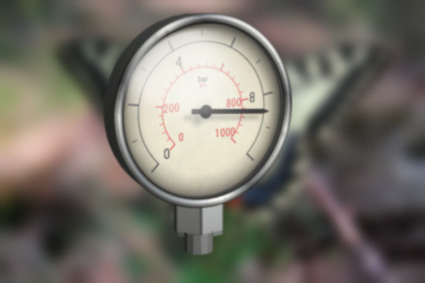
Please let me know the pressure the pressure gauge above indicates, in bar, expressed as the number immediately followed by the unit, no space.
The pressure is 8.5bar
